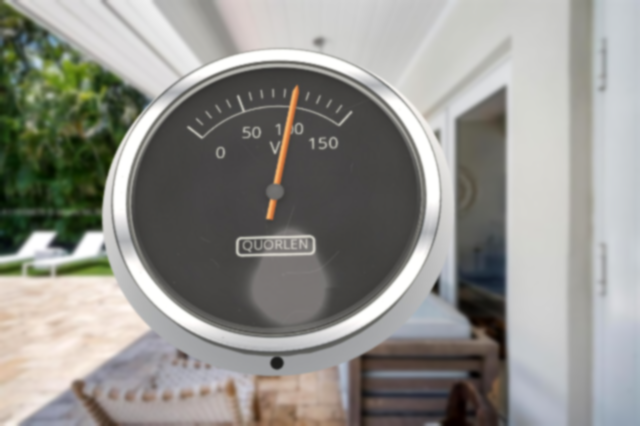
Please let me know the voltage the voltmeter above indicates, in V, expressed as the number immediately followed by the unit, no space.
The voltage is 100V
